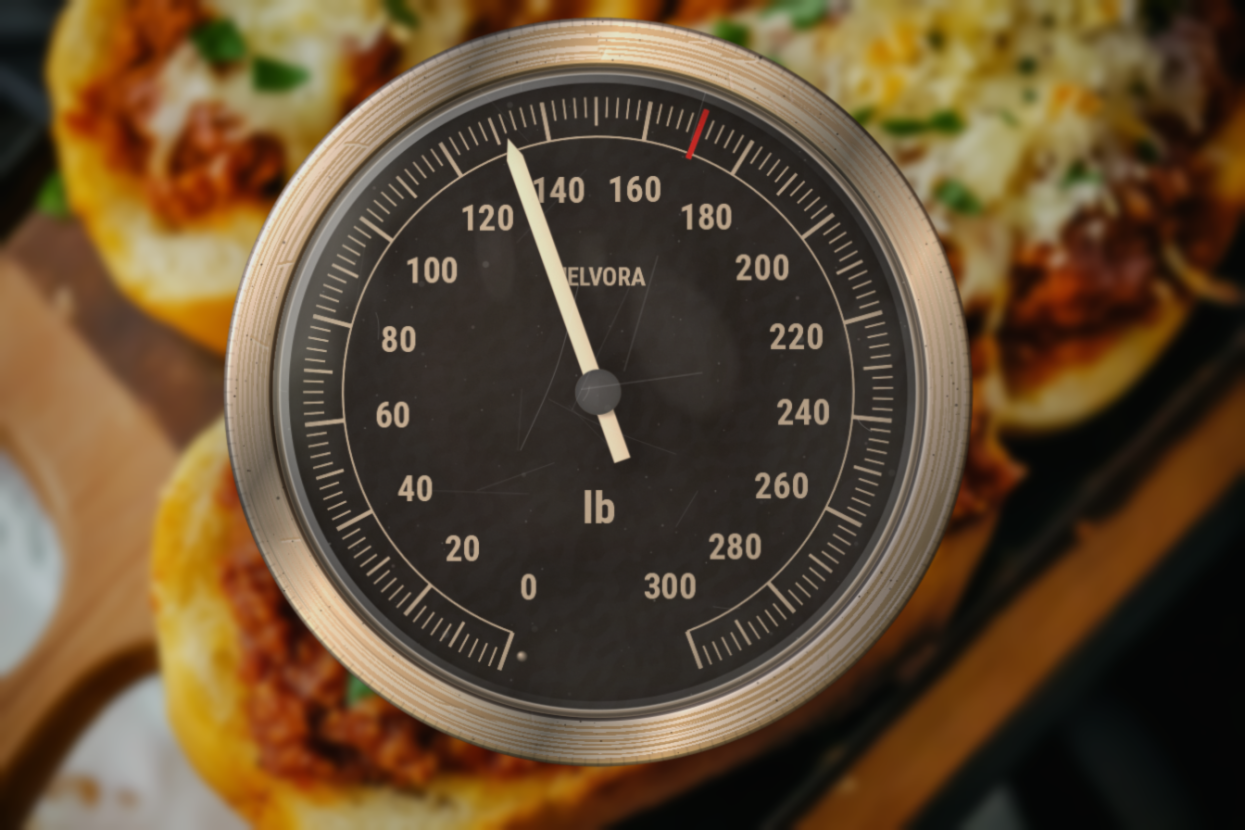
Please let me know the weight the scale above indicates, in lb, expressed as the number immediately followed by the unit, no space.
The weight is 132lb
